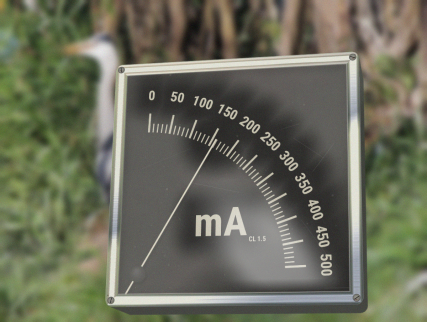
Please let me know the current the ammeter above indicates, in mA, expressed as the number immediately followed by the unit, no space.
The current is 160mA
